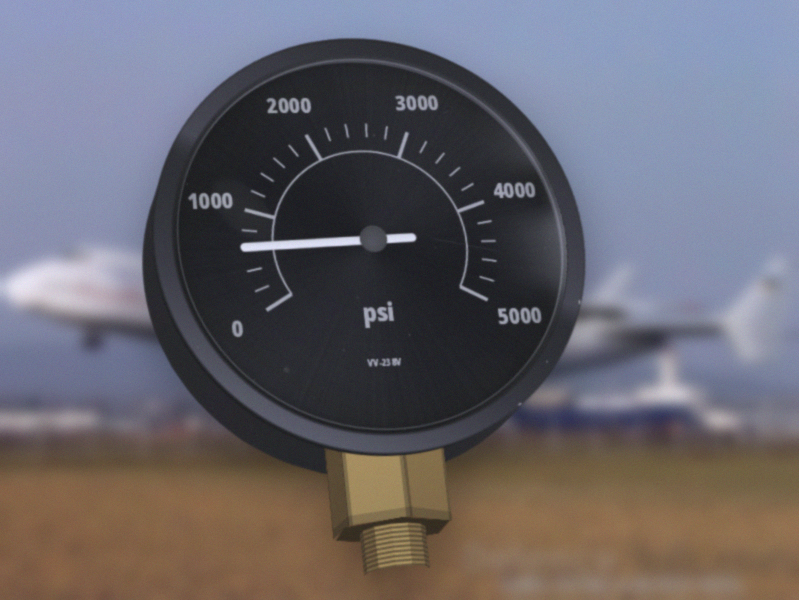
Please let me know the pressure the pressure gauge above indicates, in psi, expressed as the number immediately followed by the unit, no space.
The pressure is 600psi
